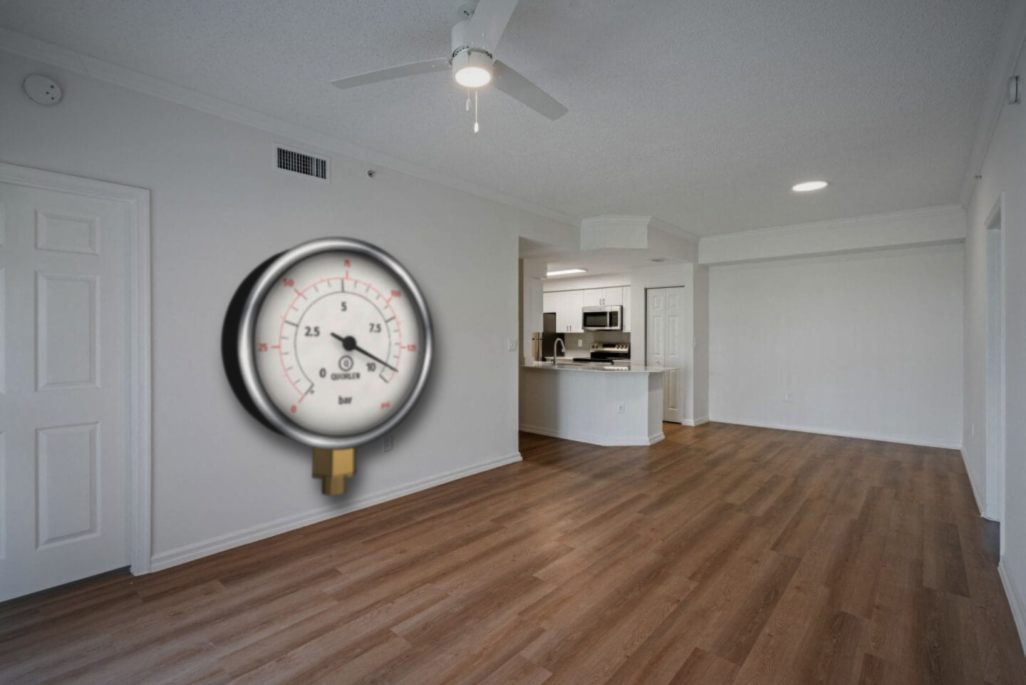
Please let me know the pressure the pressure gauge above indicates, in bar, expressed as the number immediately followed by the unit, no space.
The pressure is 9.5bar
